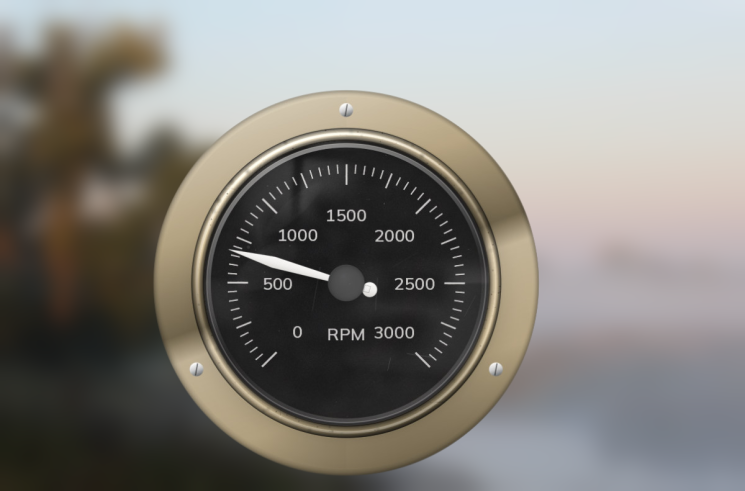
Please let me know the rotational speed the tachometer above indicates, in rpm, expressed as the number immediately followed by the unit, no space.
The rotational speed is 675rpm
